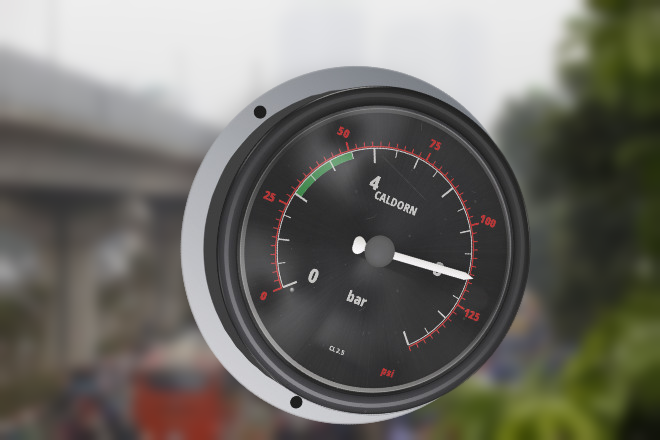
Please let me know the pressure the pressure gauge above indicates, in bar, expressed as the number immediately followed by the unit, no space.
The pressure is 8bar
